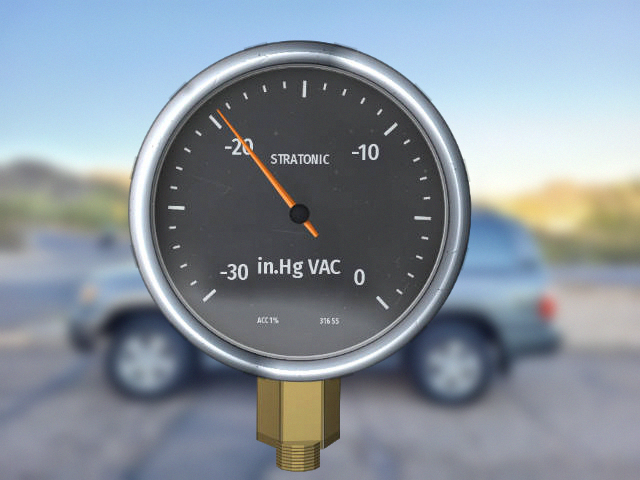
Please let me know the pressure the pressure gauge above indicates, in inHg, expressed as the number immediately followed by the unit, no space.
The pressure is -19.5inHg
